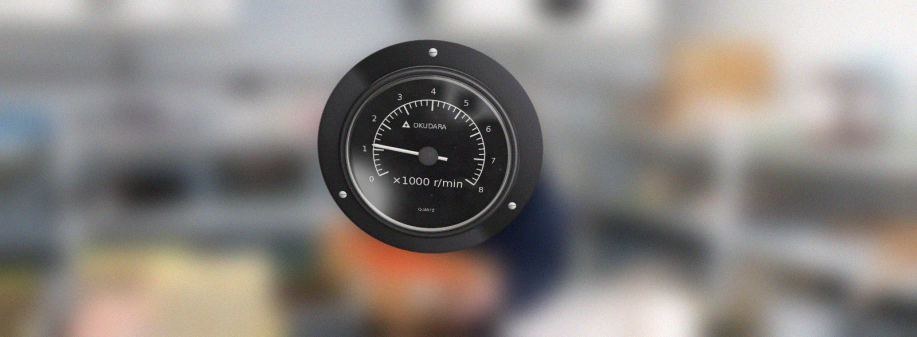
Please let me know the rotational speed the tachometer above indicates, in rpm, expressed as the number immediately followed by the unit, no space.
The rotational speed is 1200rpm
